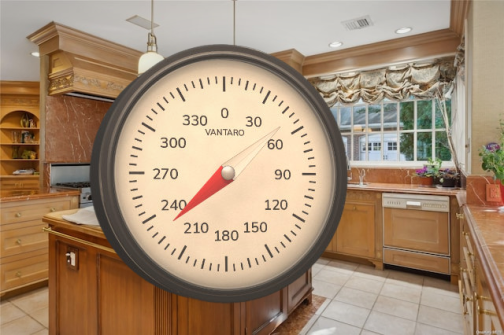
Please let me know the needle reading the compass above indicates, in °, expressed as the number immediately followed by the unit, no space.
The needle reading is 230°
